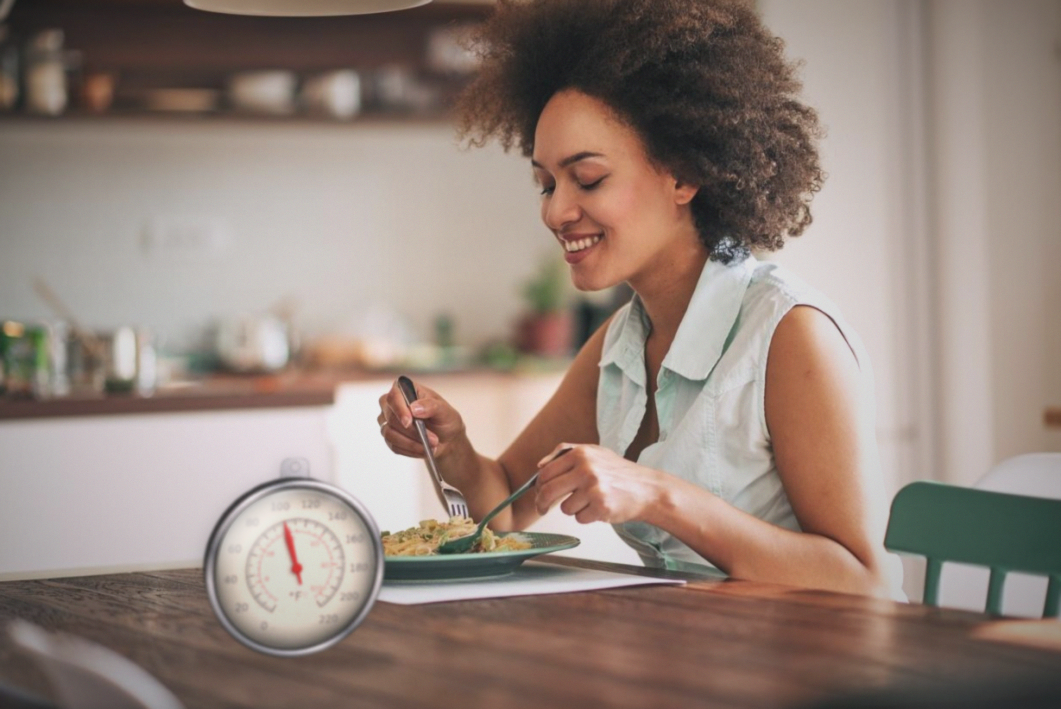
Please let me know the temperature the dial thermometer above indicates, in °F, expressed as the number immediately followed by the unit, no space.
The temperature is 100°F
